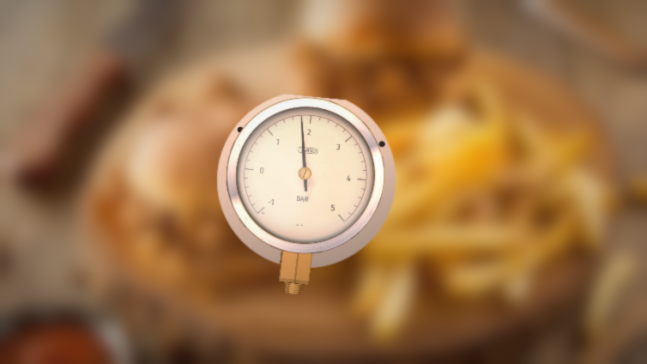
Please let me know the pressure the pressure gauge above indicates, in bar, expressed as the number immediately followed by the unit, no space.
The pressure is 1.8bar
